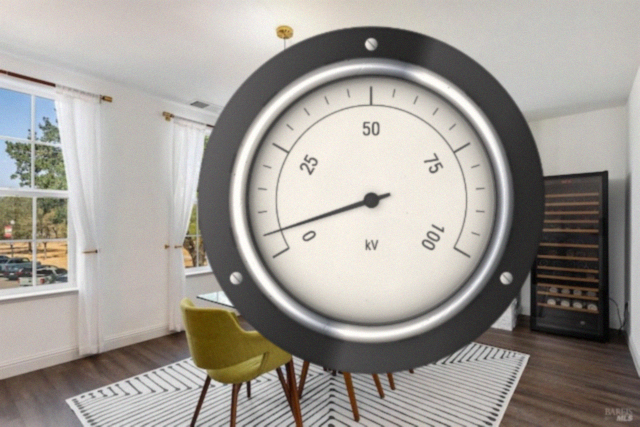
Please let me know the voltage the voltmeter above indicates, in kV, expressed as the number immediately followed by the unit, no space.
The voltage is 5kV
